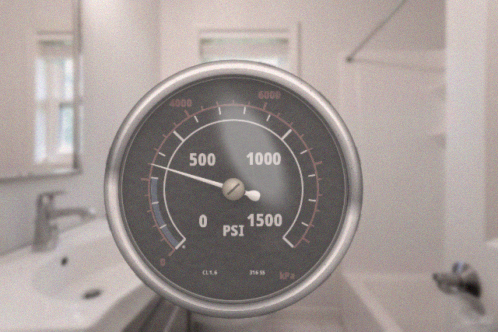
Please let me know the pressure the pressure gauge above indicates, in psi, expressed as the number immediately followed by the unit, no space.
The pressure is 350psi
